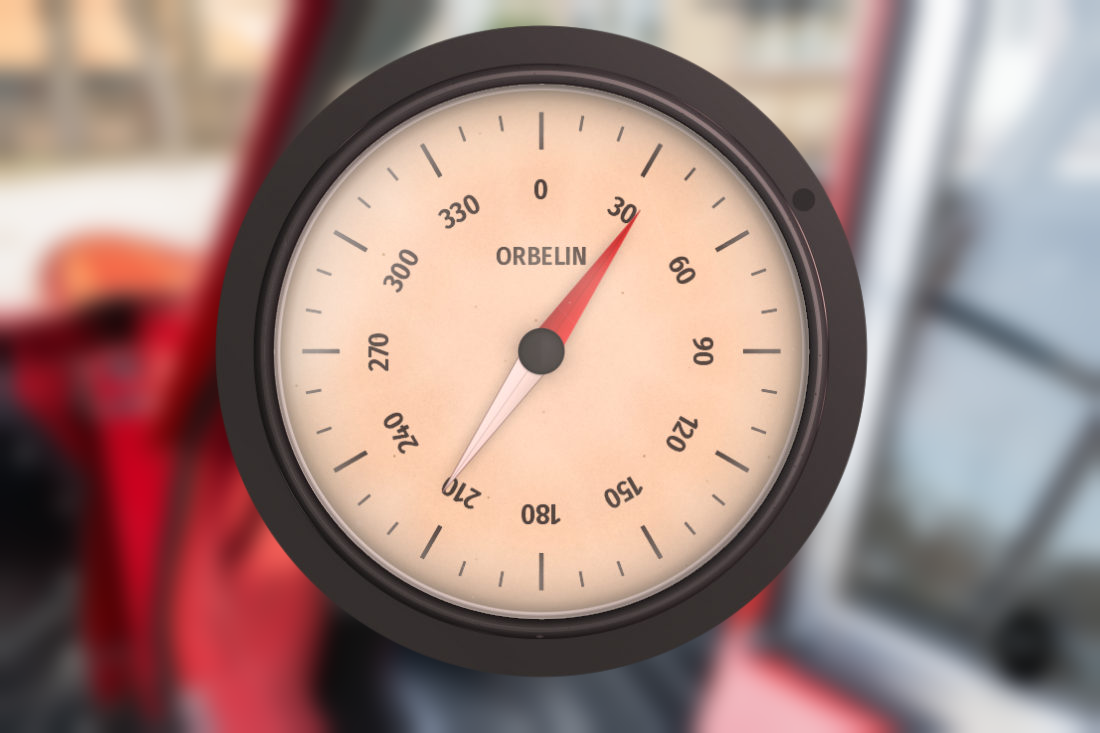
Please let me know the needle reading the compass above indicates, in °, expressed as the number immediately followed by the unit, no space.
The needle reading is 35°
